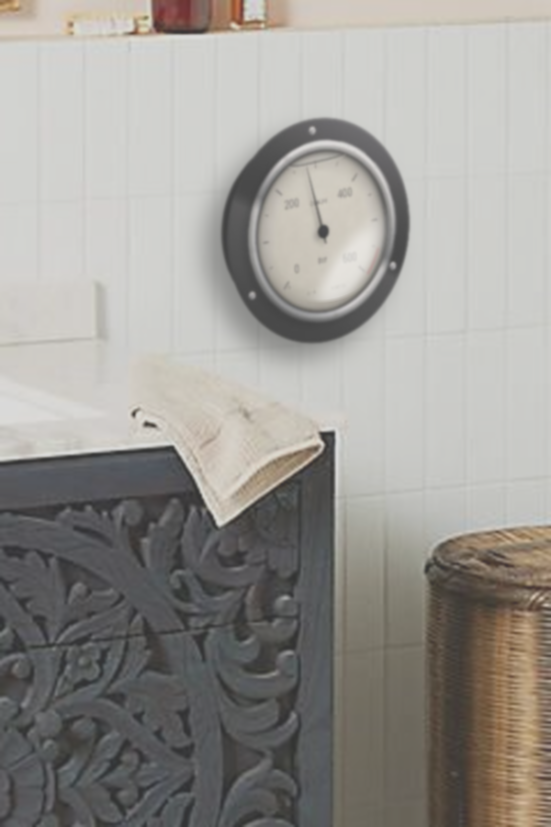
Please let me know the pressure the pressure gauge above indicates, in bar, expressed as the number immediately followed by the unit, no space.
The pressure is 275bar
